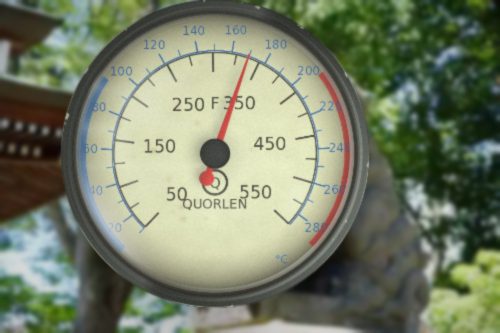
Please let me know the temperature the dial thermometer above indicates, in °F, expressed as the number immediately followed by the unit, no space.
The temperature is 337.5°F
